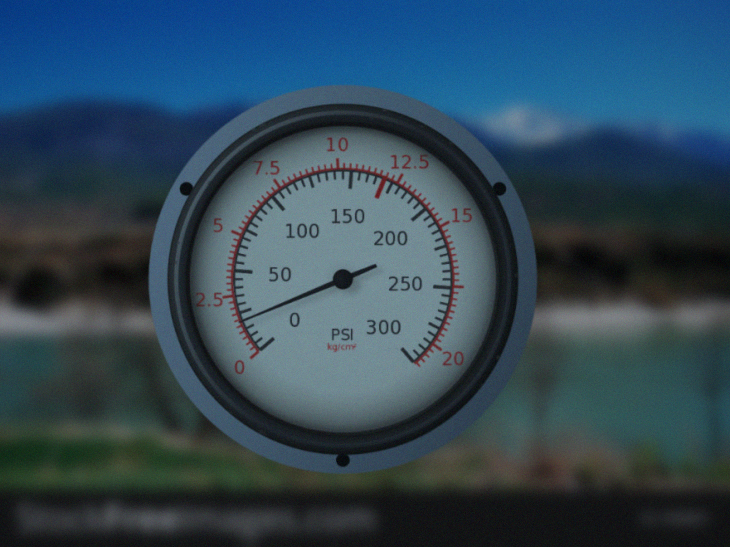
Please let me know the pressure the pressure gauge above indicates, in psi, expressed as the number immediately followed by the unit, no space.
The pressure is 20psi
